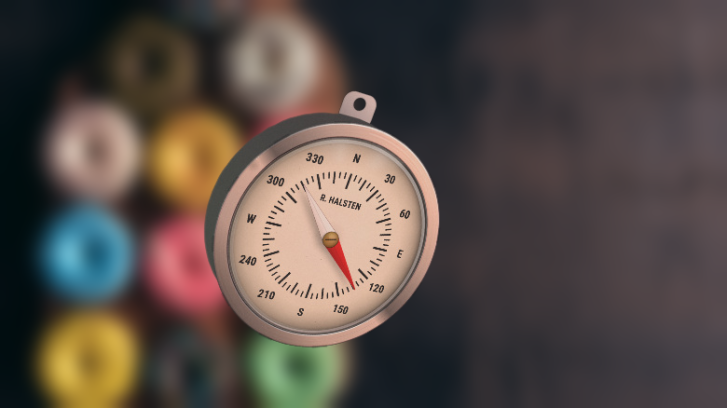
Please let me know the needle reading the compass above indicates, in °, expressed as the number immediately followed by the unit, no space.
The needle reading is 135°
